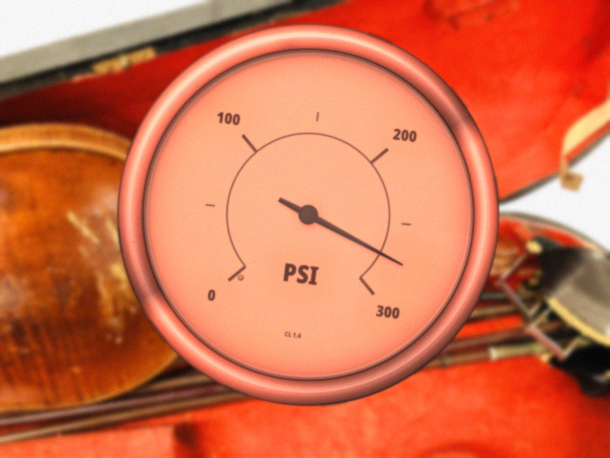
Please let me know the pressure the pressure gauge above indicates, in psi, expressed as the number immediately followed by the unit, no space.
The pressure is 275psi
